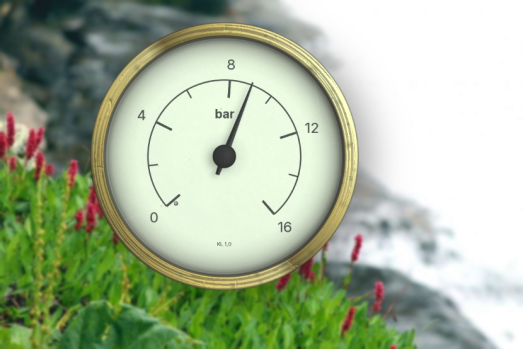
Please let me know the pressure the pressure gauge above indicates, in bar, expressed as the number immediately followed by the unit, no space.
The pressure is 9bar
